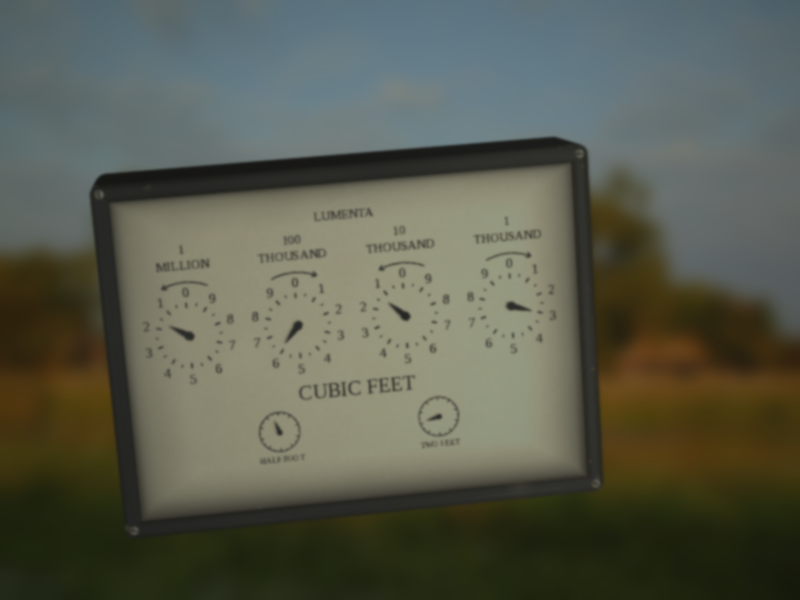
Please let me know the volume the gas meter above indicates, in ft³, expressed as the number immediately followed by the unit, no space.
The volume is 161300ft³
